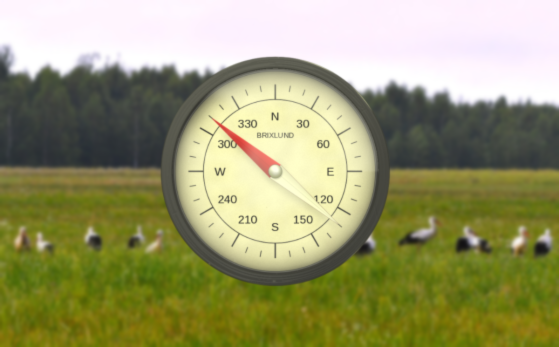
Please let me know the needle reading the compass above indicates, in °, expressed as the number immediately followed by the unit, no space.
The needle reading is 310°
